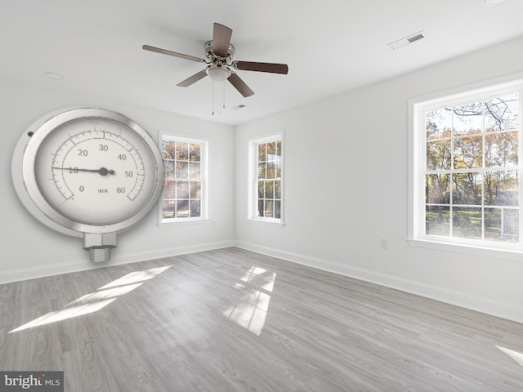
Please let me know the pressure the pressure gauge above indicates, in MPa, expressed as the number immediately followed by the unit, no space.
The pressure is 10MPa
